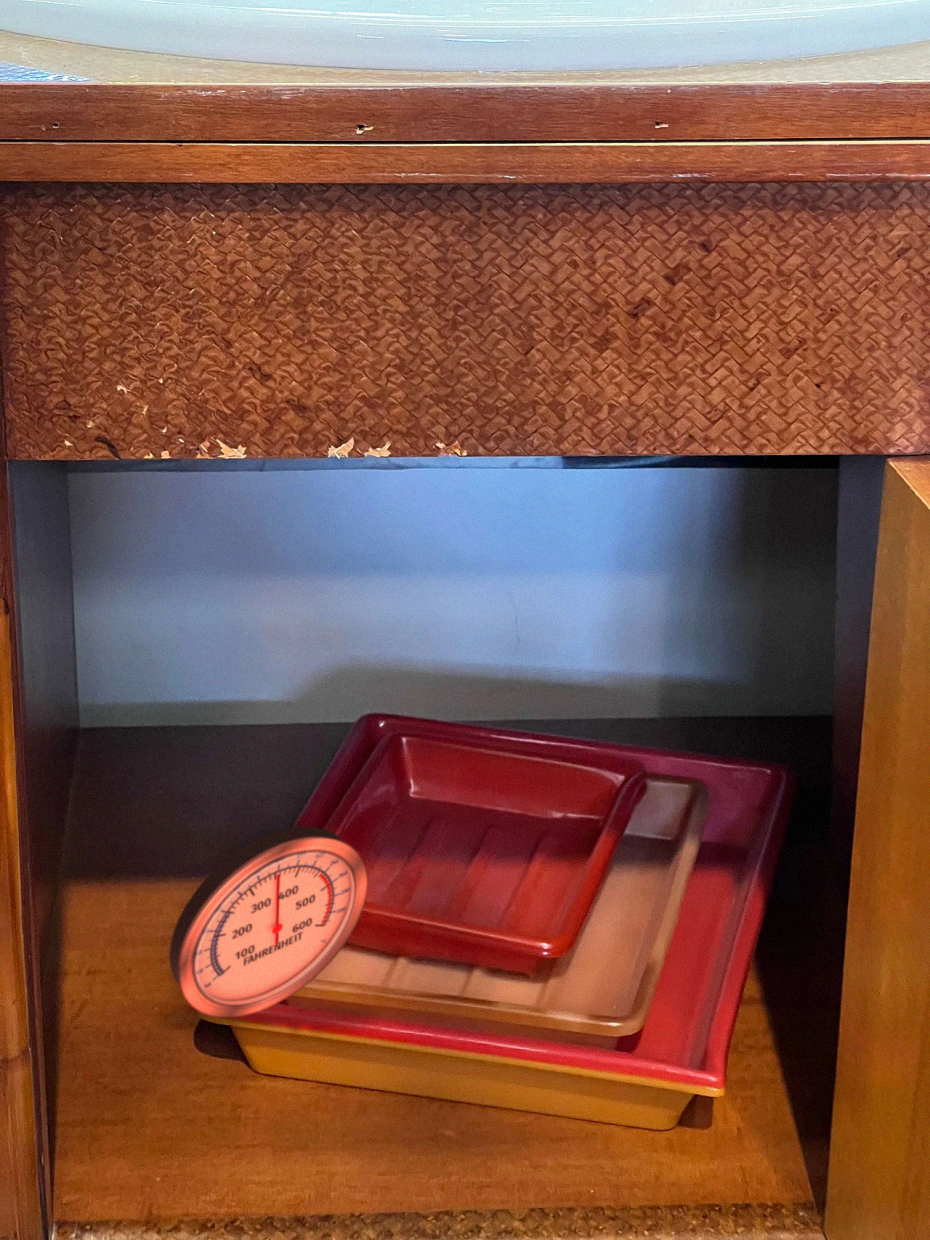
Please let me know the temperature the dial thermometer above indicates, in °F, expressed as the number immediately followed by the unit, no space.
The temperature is 350°F
